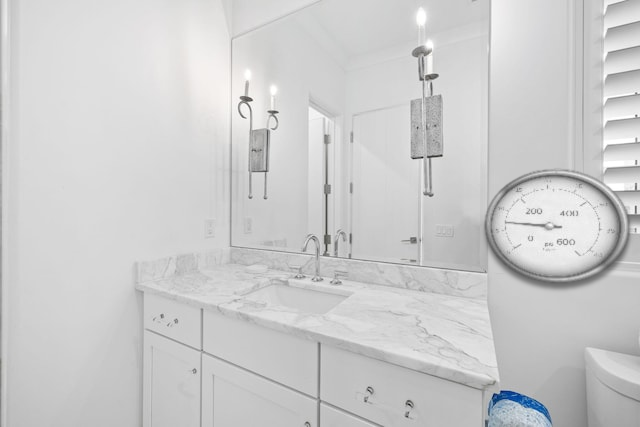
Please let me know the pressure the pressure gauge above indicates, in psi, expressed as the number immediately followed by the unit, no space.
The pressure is 100psi
